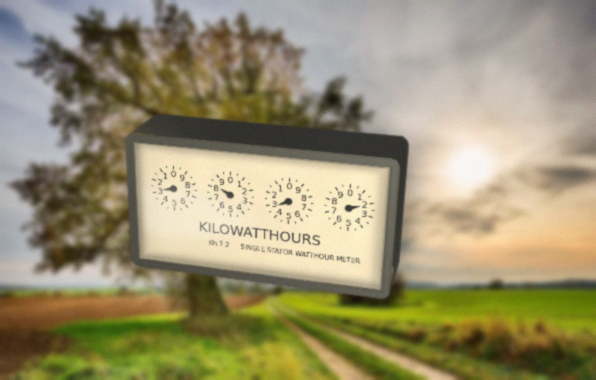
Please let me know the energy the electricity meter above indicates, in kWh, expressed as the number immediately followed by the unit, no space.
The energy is 2832kWh
